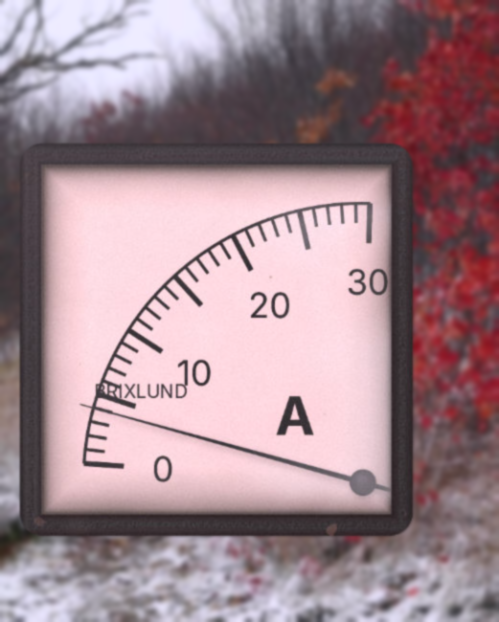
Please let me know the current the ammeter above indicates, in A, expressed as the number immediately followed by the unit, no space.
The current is 4A
